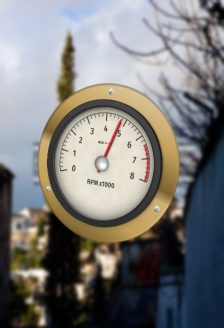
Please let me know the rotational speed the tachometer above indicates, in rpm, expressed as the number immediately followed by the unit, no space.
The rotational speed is 4800rpm
